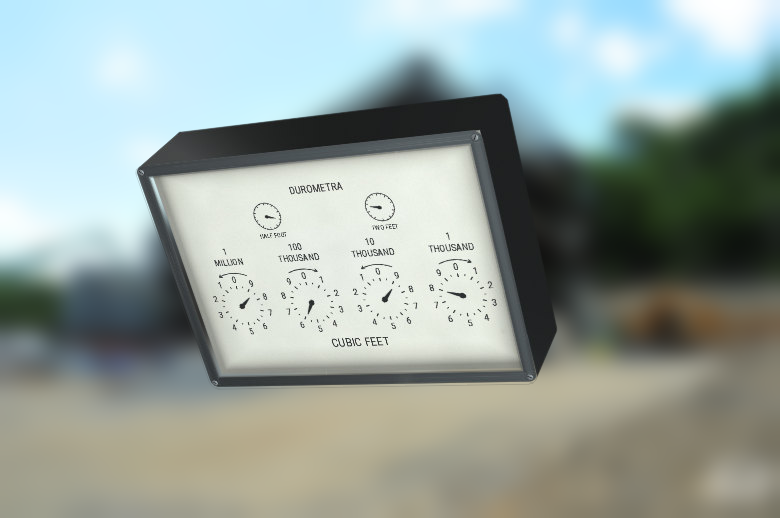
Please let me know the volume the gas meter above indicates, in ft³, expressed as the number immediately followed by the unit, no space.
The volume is 858800ft³
